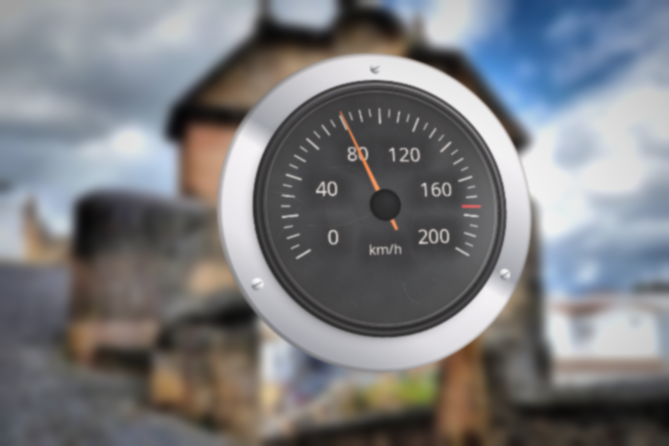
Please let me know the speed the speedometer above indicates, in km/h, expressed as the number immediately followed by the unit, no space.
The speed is 80km/h
